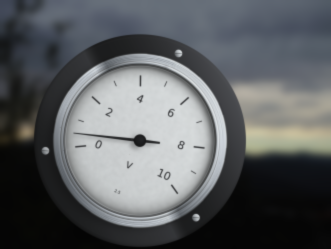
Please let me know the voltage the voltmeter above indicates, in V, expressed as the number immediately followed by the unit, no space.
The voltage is 0.5V
